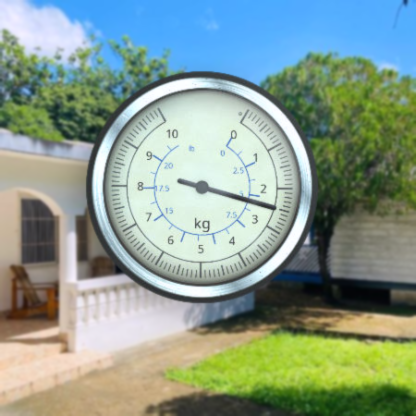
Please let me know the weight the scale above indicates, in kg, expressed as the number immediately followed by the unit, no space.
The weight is 2.5kg
